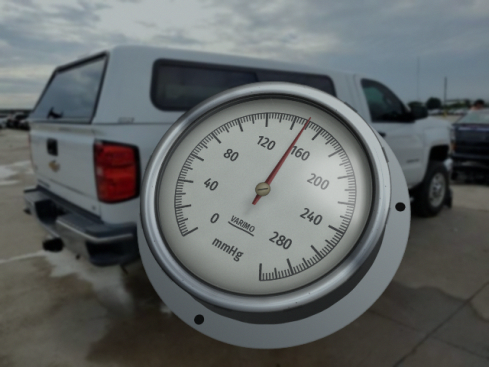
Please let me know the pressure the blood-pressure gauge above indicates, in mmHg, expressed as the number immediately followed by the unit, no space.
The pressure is 150mmHg
